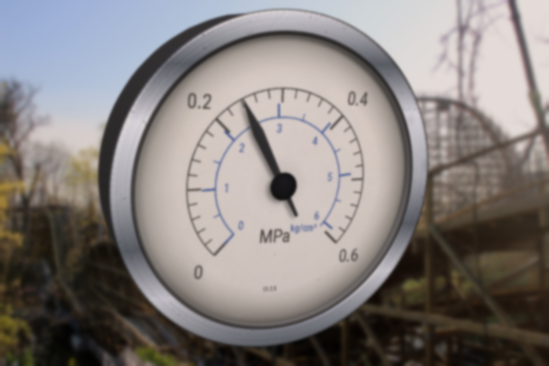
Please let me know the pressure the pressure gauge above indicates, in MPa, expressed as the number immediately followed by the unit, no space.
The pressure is 0.24MPa
